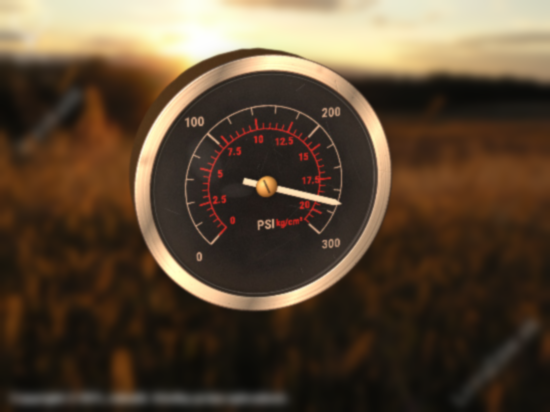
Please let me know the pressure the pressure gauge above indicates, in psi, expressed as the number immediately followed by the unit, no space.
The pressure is 270psi
